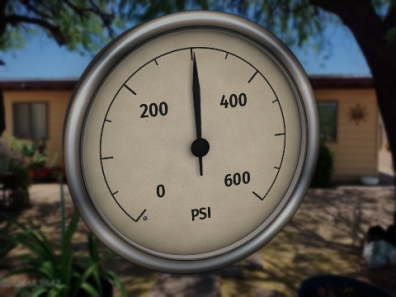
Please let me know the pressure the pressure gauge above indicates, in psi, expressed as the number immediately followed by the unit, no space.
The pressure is 300psi
